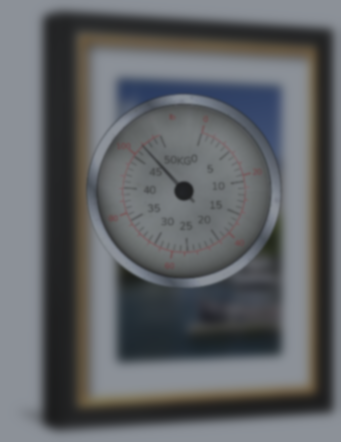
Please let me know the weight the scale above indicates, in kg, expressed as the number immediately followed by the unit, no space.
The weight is 47kg
